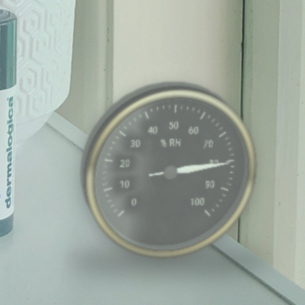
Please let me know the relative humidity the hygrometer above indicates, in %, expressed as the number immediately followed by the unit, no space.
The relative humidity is 80%
